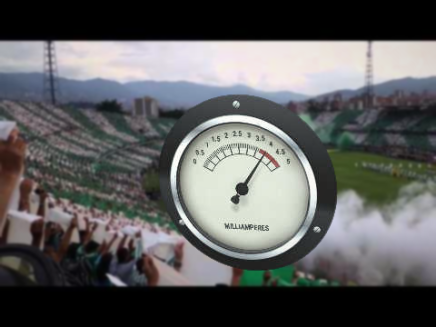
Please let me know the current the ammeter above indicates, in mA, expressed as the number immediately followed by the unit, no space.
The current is 4mA
